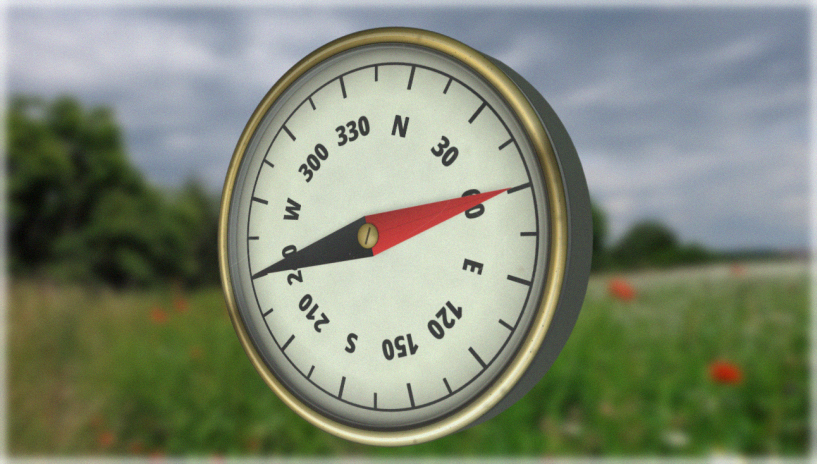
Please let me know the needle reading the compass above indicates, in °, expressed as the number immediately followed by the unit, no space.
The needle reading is 60°
